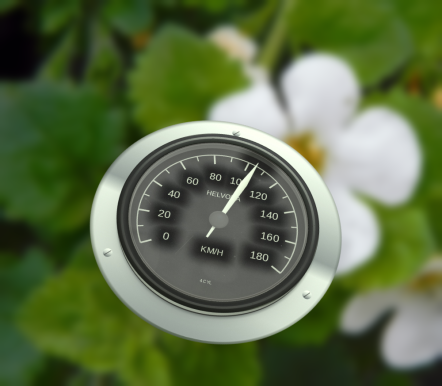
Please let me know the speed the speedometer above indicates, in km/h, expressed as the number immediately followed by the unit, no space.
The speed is 105km/h
